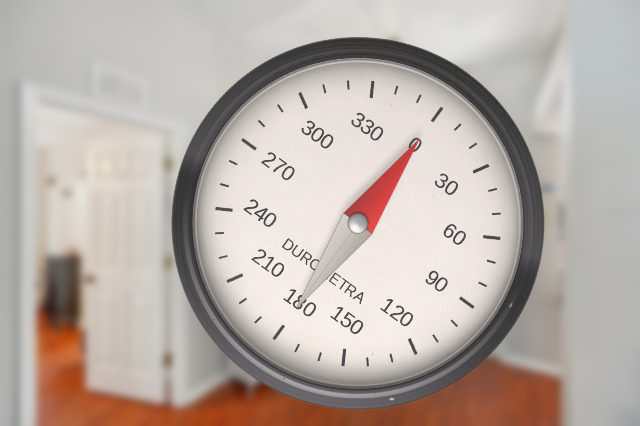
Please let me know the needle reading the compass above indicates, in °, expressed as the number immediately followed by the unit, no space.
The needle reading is 0°
